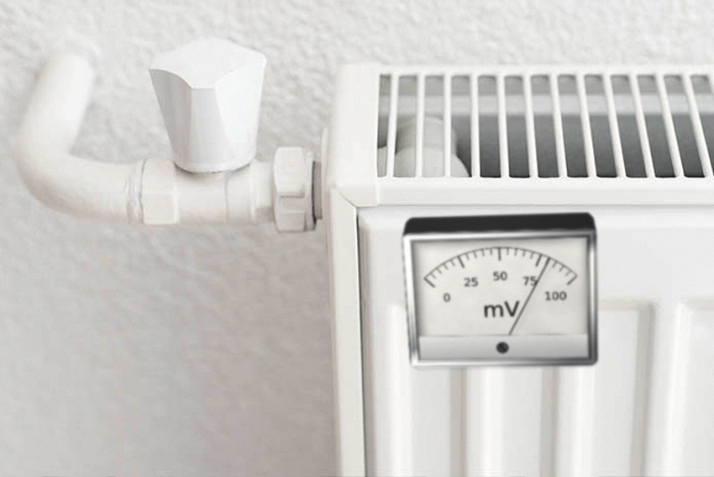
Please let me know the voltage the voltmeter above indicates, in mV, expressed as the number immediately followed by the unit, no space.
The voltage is 80mV
